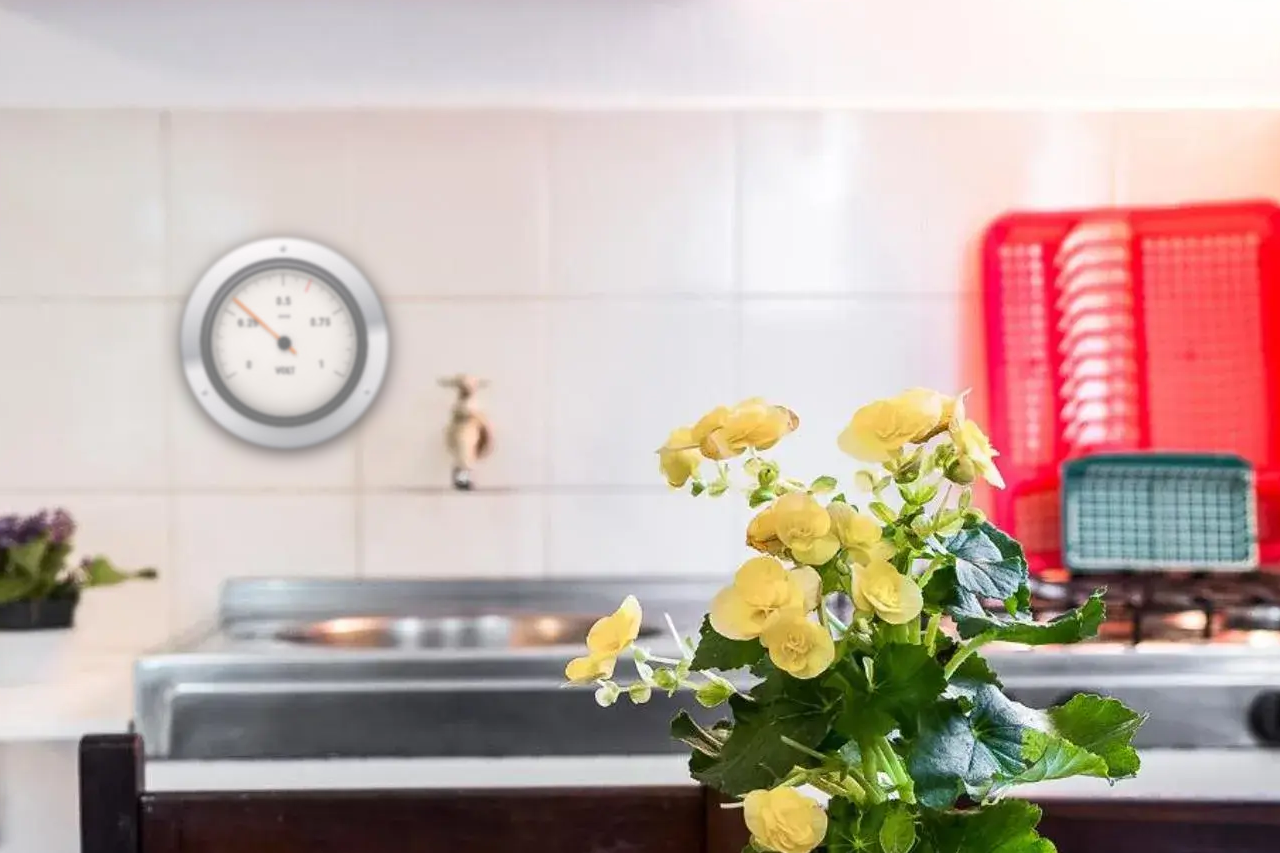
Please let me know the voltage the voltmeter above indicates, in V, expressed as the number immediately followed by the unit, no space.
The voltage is 0.3V
